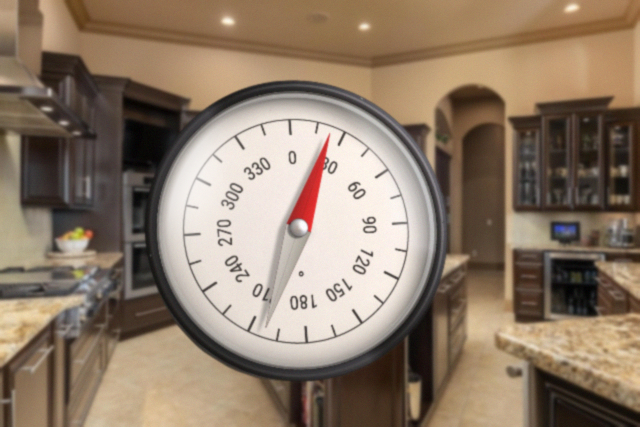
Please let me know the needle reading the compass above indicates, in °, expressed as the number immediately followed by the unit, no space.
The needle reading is 22.5°
